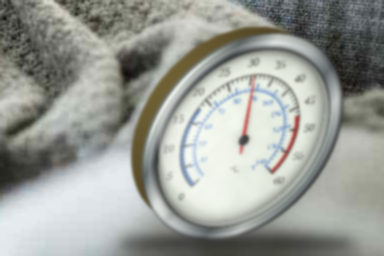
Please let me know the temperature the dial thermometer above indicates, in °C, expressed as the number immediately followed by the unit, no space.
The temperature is 30°C
